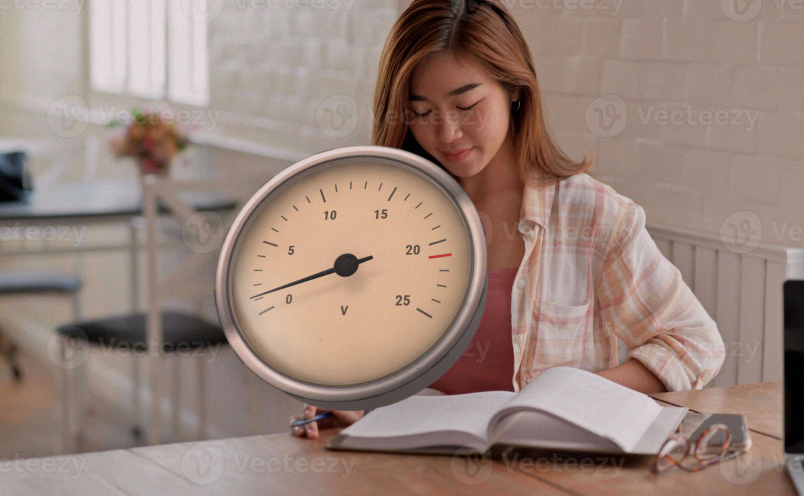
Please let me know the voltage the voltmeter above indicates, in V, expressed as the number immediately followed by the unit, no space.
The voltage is 1V
